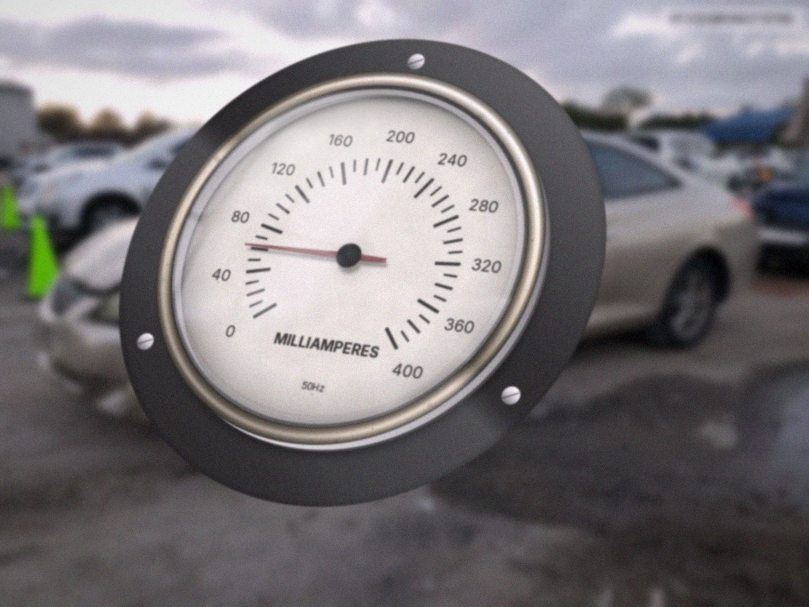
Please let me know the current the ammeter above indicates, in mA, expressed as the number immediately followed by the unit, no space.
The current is 60mA
